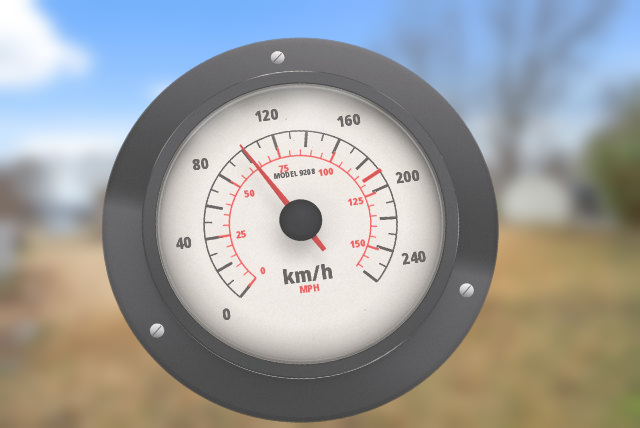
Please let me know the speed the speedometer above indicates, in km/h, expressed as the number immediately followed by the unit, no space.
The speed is 100km/h
